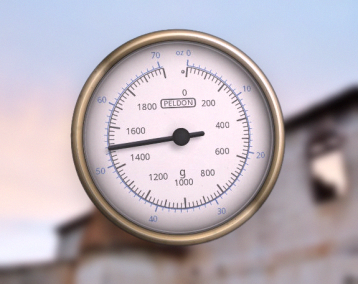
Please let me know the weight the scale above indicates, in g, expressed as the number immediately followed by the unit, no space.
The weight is 1500g
